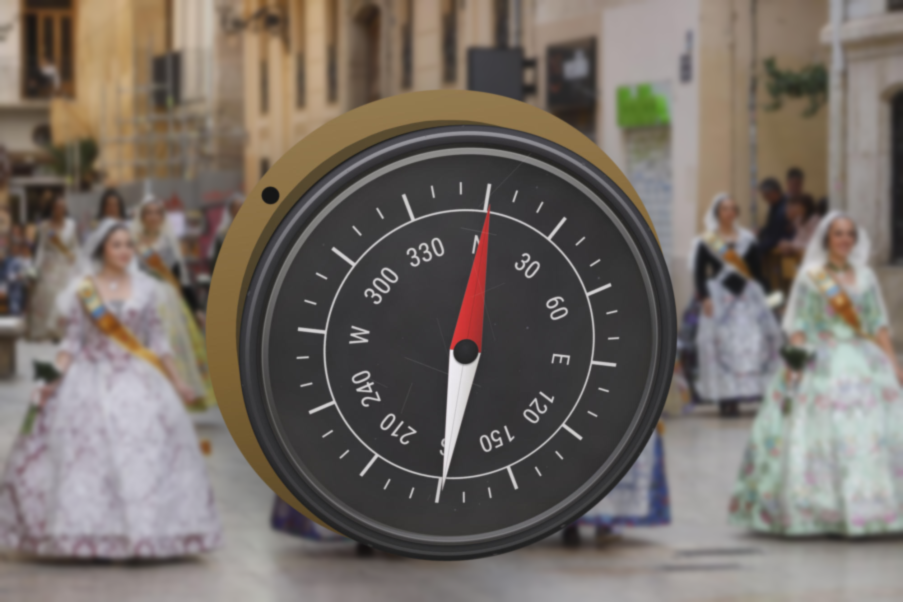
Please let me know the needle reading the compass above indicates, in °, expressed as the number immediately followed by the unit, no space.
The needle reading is 0°
